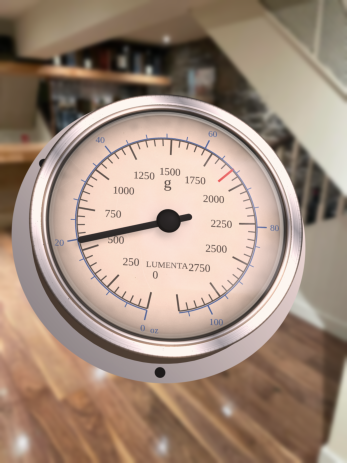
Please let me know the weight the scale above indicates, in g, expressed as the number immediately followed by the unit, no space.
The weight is 550g
